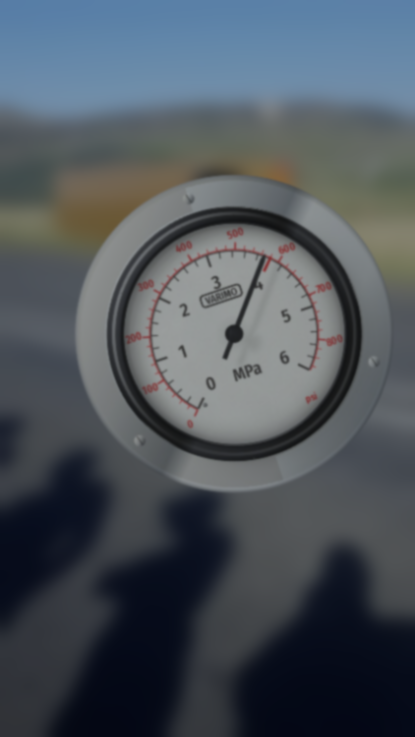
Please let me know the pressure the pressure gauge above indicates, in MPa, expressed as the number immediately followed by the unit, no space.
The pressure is 3.9MPa
